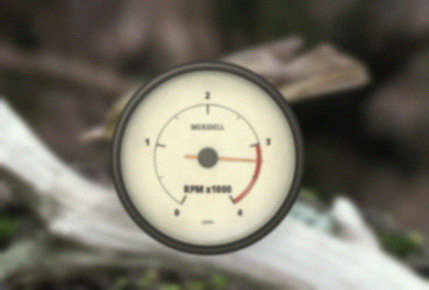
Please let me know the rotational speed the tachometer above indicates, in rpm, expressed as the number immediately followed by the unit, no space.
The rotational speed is 3250rpm
